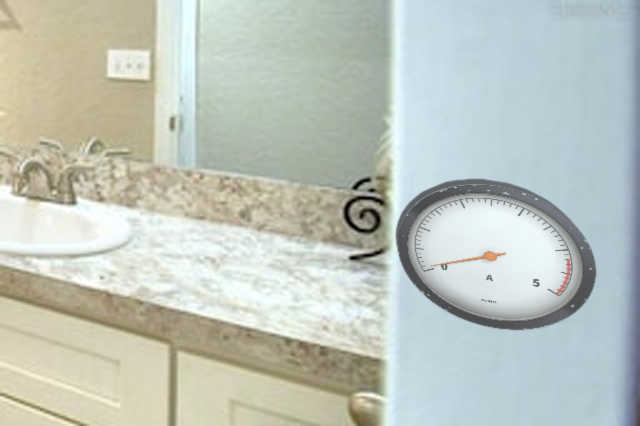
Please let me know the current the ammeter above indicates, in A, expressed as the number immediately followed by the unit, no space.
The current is 0.1A
